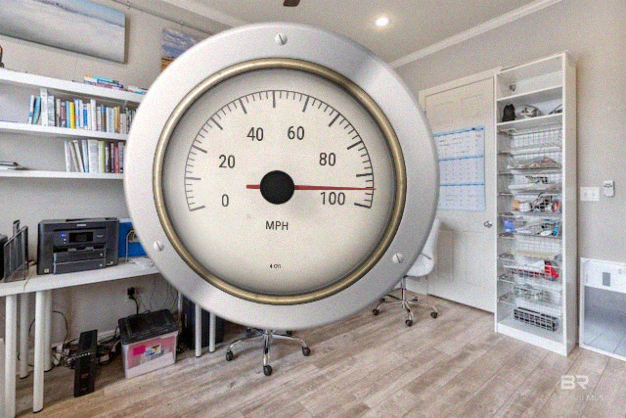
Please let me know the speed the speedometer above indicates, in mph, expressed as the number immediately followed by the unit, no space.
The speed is 94mph
